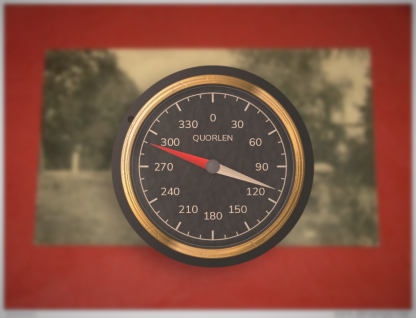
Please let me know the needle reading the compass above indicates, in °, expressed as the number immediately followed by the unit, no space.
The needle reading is 290°
